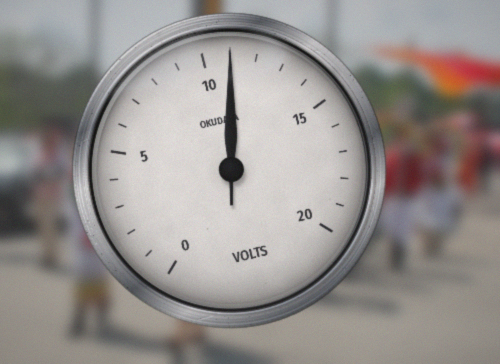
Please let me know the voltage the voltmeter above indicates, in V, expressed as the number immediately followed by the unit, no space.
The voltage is 11V
